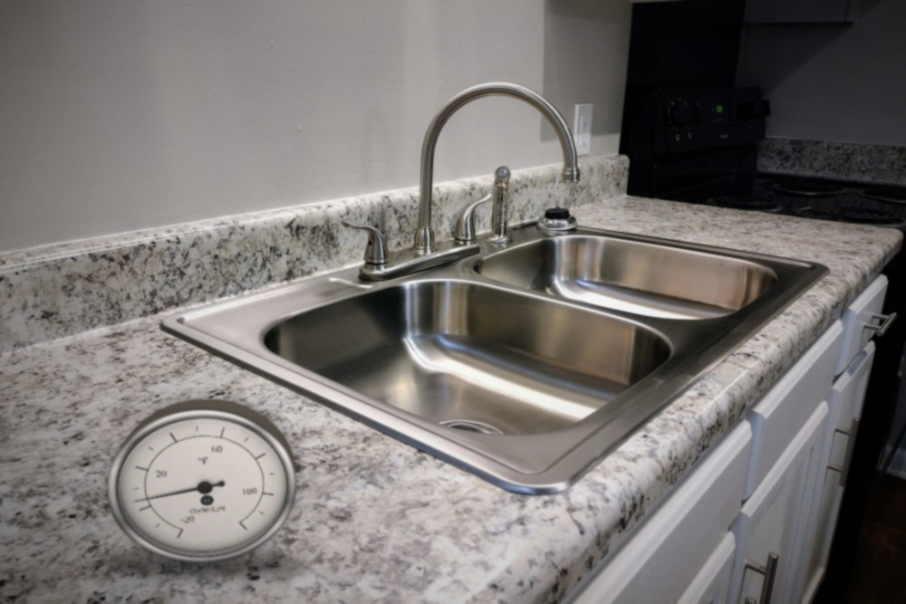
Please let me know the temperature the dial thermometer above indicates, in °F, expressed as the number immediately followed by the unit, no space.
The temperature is 5°F
